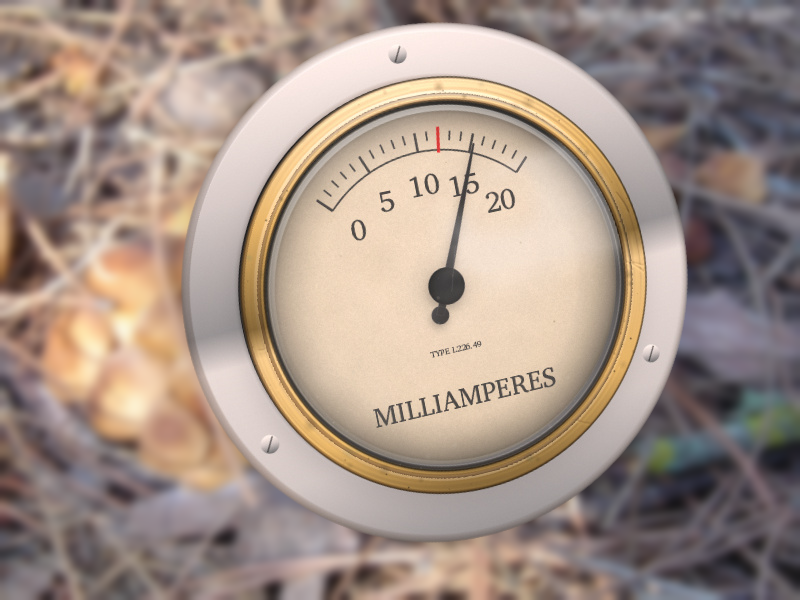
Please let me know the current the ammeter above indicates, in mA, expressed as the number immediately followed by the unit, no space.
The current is 15mA
